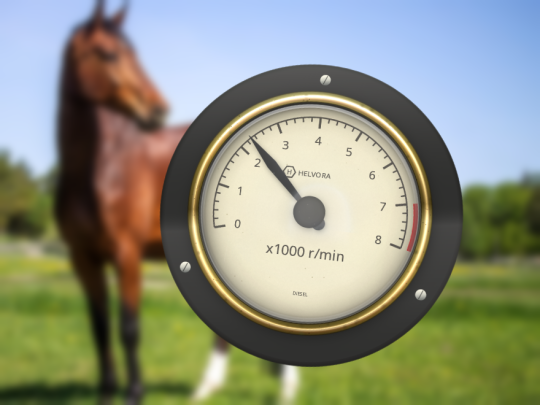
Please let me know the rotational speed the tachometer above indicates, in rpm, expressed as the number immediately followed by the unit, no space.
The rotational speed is 2300rpm
